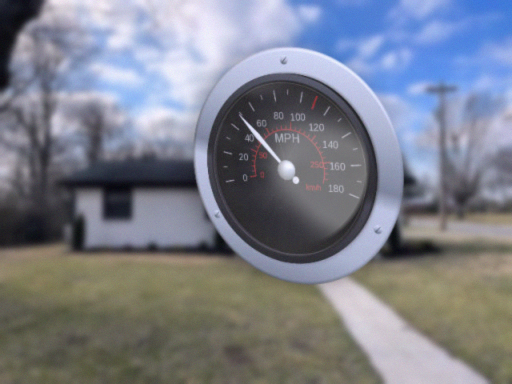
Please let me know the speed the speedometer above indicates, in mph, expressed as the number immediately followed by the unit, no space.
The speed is 50mph
